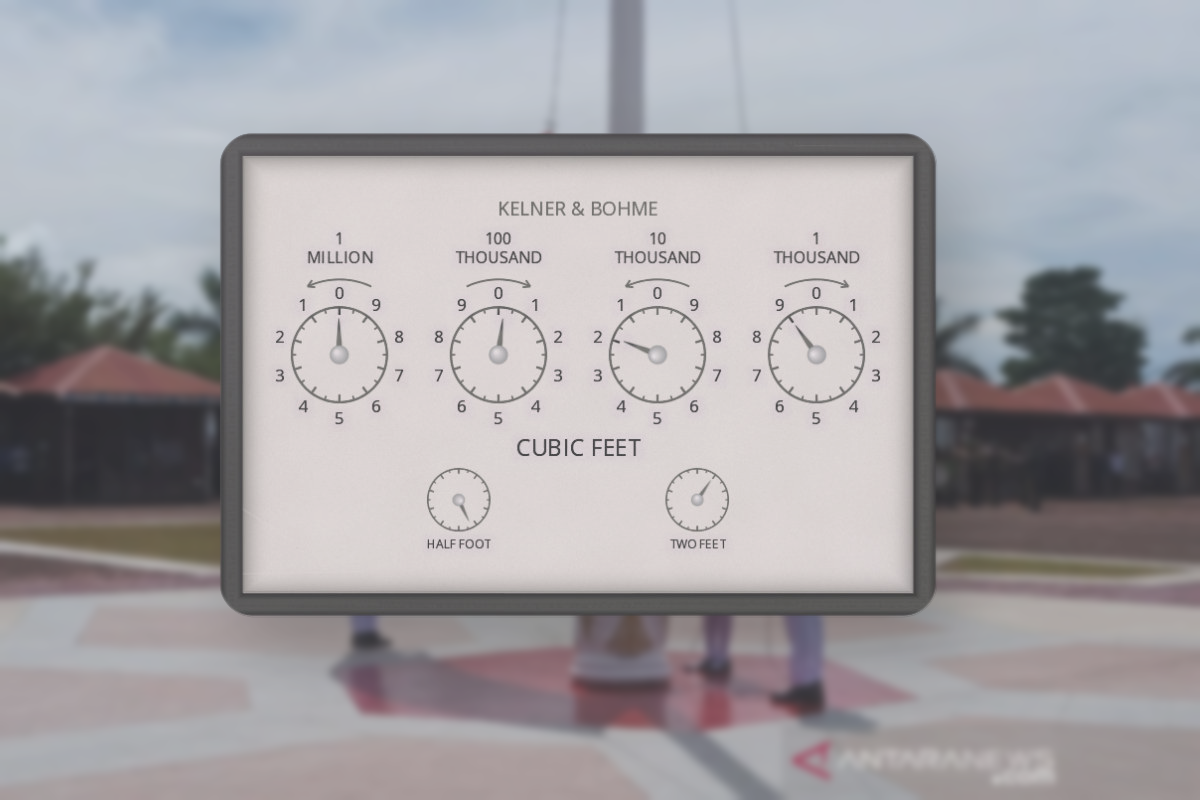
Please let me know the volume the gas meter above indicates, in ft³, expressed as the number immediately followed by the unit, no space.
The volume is 1900ft³
